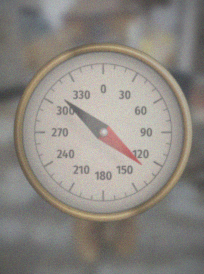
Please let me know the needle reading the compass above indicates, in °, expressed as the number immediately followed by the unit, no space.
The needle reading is 130°
